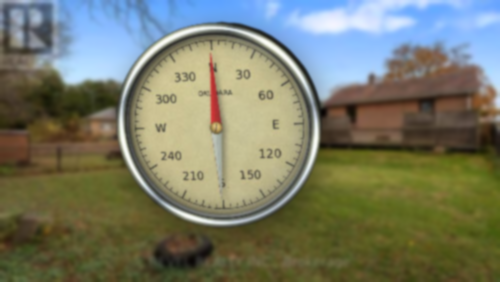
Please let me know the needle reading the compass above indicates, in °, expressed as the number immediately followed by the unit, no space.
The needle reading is 0°
